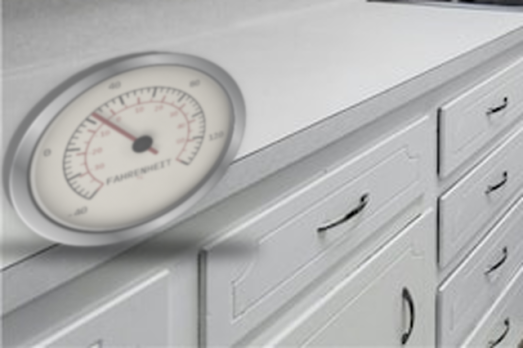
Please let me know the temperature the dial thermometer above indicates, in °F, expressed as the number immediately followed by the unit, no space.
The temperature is 24°F
